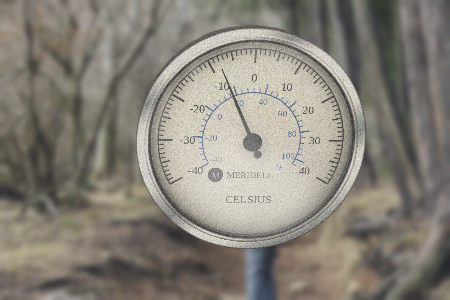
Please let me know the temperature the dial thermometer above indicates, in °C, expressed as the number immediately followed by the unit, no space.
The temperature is -8°C
